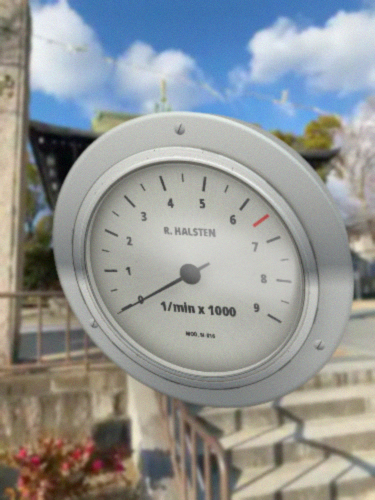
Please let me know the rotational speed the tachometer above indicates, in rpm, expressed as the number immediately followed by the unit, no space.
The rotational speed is 0rpm
